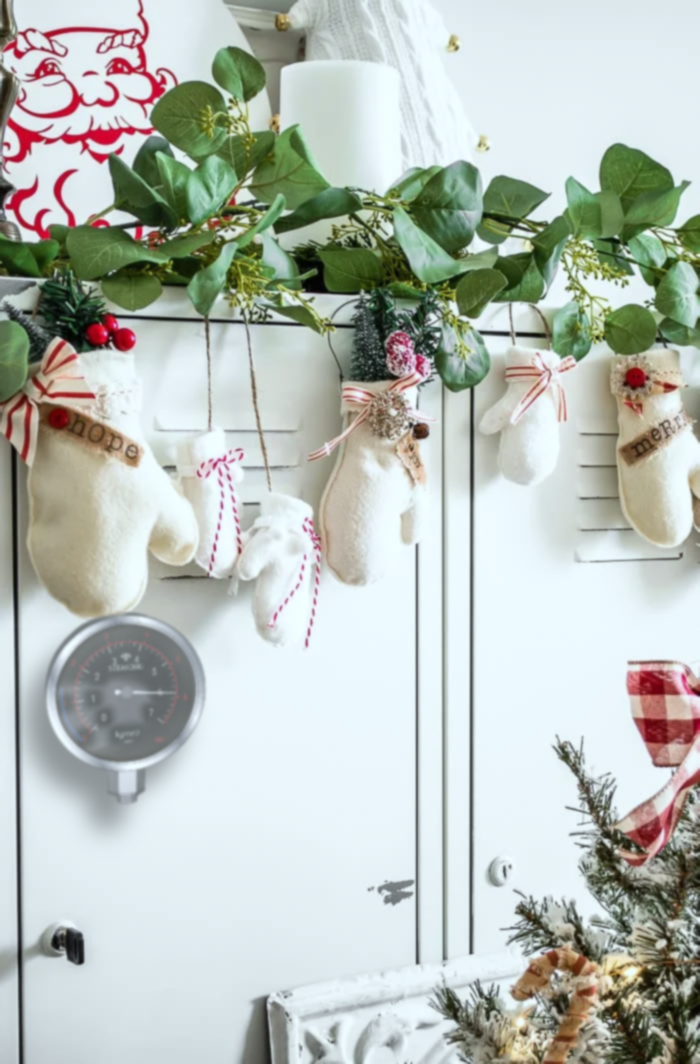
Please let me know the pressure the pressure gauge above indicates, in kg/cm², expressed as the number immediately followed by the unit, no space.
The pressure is 6kg/cm²
